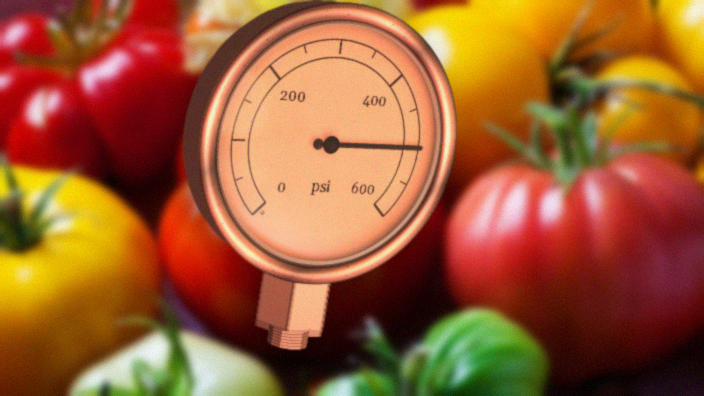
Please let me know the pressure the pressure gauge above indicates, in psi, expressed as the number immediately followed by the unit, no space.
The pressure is 500psi
